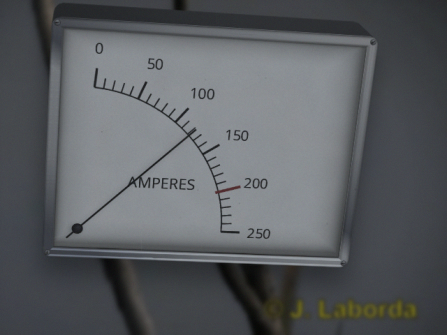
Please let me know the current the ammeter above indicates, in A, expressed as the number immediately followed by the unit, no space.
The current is 120A
